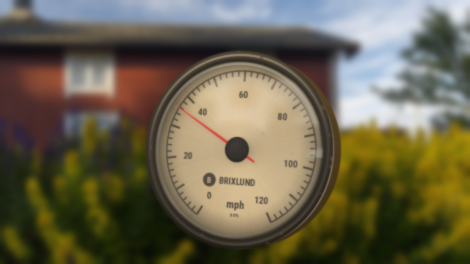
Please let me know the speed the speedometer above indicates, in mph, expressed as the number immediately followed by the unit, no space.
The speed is 36mph
